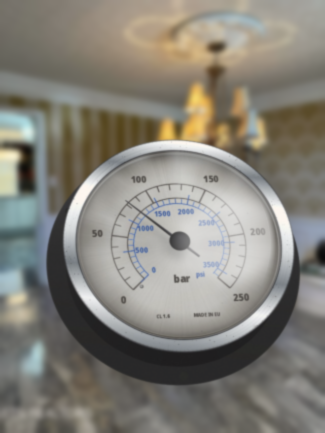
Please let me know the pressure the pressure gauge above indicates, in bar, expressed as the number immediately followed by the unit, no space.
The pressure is 80bar
